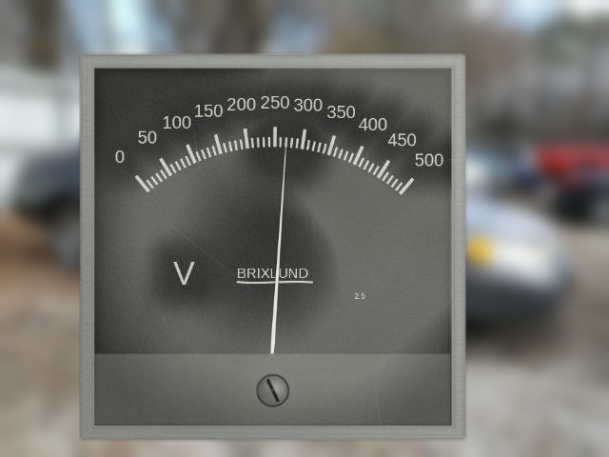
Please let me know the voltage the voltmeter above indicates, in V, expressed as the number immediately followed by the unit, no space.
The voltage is 270V
